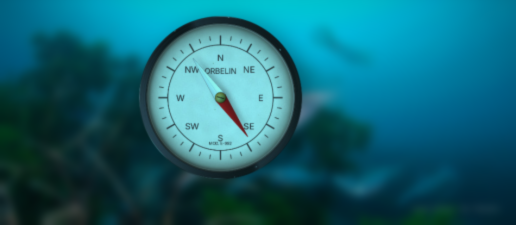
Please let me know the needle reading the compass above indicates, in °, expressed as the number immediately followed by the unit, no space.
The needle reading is 145°
